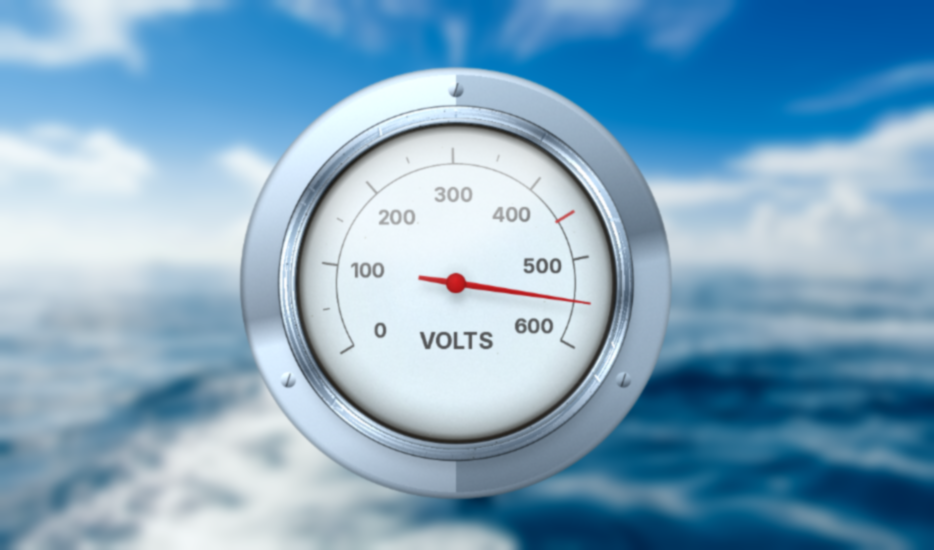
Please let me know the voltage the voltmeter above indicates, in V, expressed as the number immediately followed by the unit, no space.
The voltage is 550V
